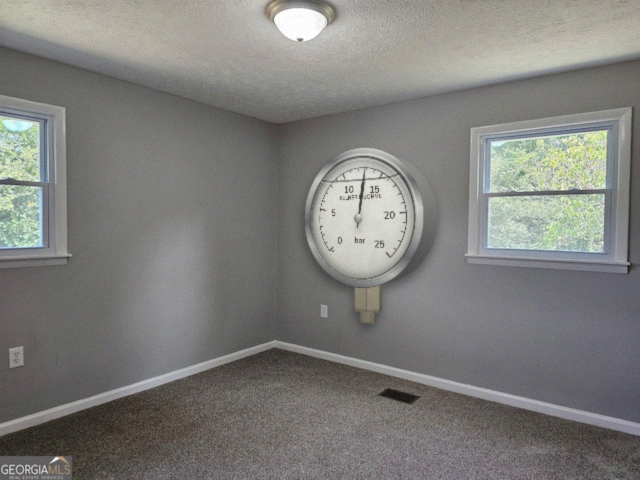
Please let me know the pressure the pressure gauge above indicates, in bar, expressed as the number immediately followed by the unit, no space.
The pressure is 13bar
